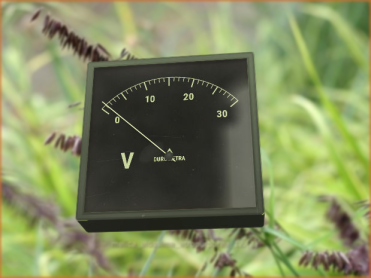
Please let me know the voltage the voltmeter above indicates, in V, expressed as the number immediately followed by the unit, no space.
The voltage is 1V
